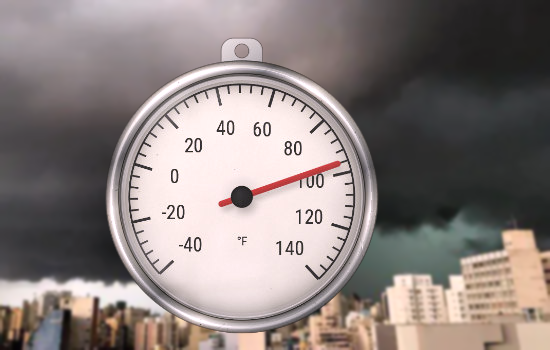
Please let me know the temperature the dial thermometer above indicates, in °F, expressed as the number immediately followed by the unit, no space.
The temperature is 96°F
